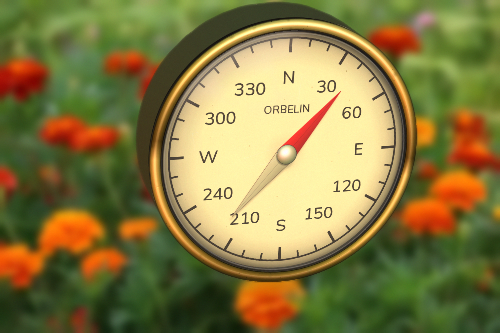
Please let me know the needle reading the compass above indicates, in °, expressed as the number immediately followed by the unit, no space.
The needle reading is 40°
